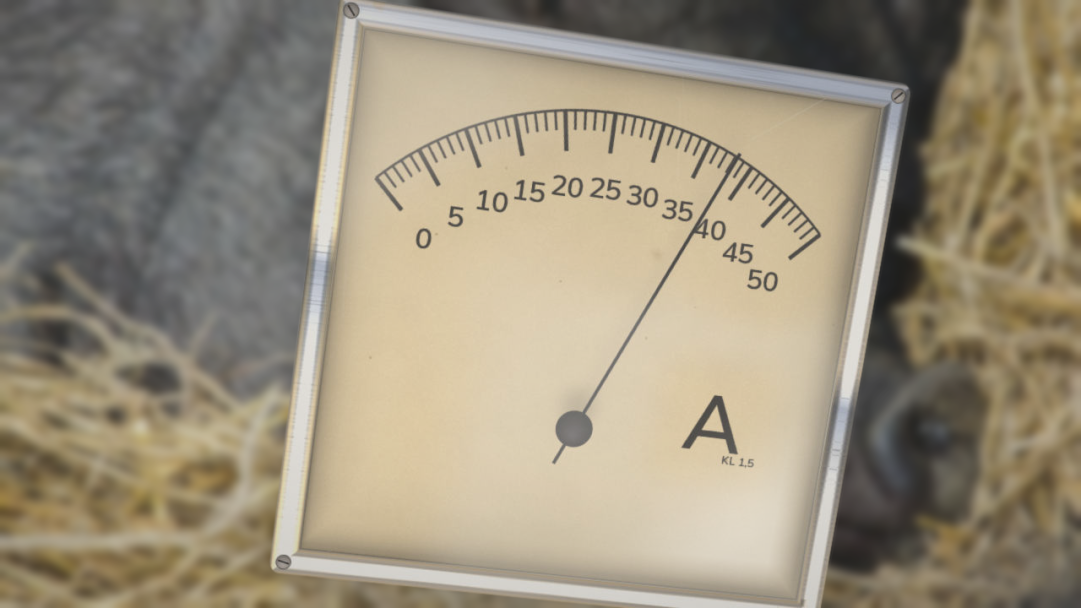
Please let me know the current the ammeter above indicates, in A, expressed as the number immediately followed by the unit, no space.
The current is 38A
